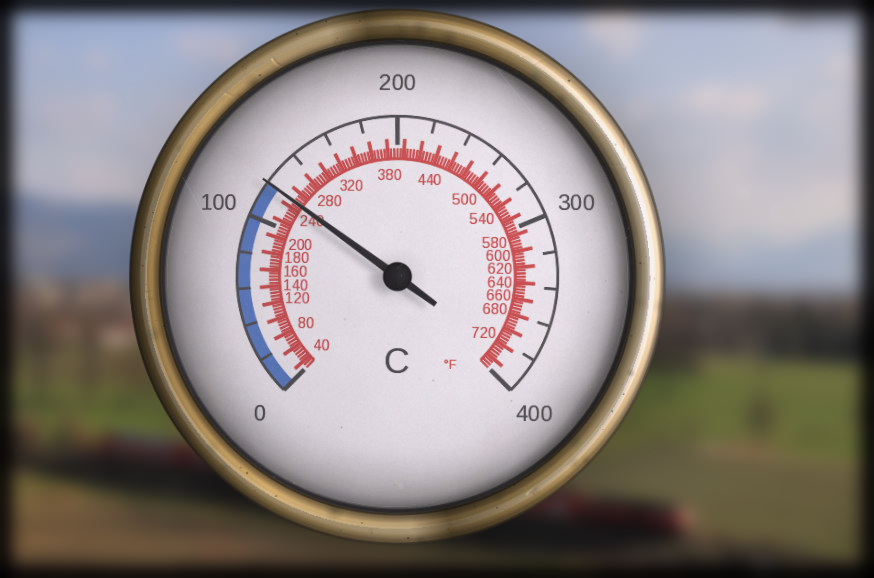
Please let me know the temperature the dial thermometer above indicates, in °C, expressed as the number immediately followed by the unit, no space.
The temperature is 120°C
